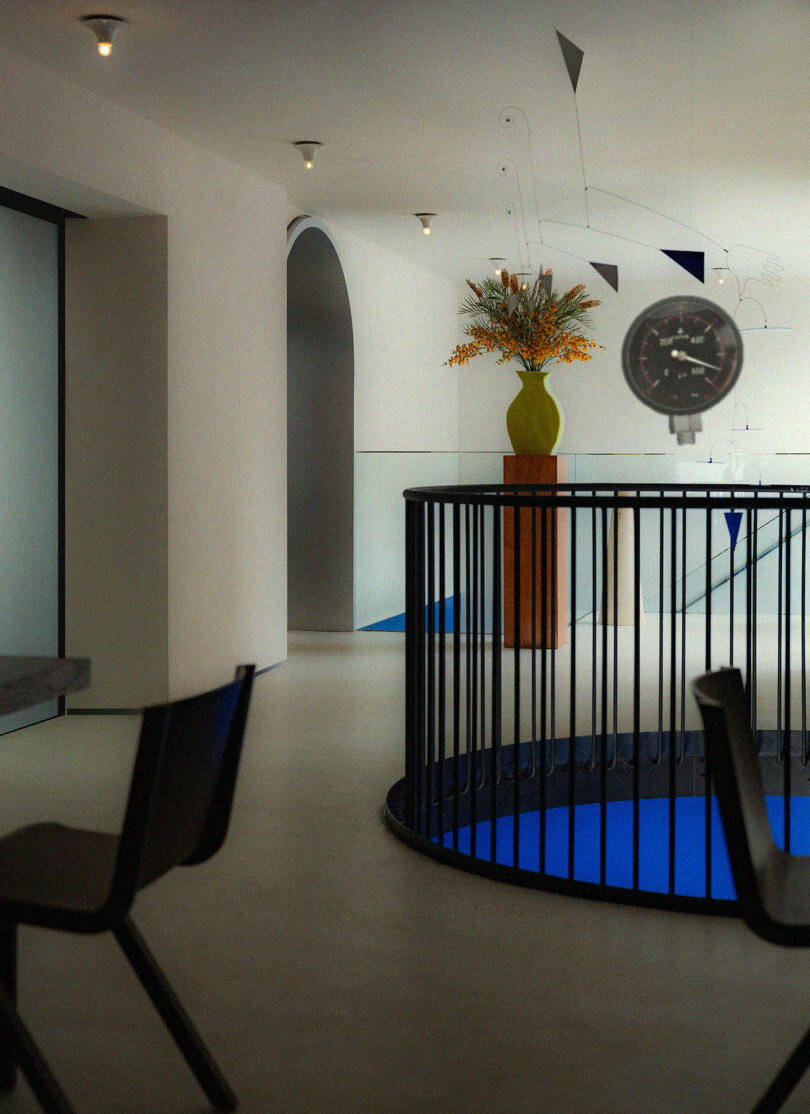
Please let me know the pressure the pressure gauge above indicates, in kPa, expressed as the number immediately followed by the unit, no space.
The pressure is 550kPa
